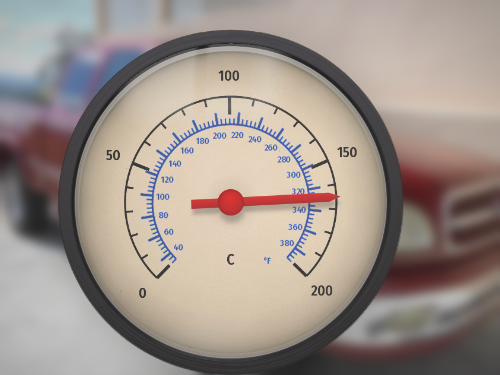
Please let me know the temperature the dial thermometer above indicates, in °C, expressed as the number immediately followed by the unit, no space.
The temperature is 165°C
